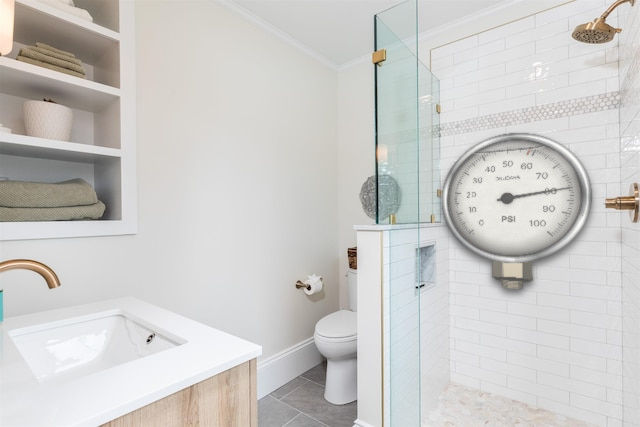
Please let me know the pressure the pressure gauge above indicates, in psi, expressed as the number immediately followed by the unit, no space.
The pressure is 80psi
